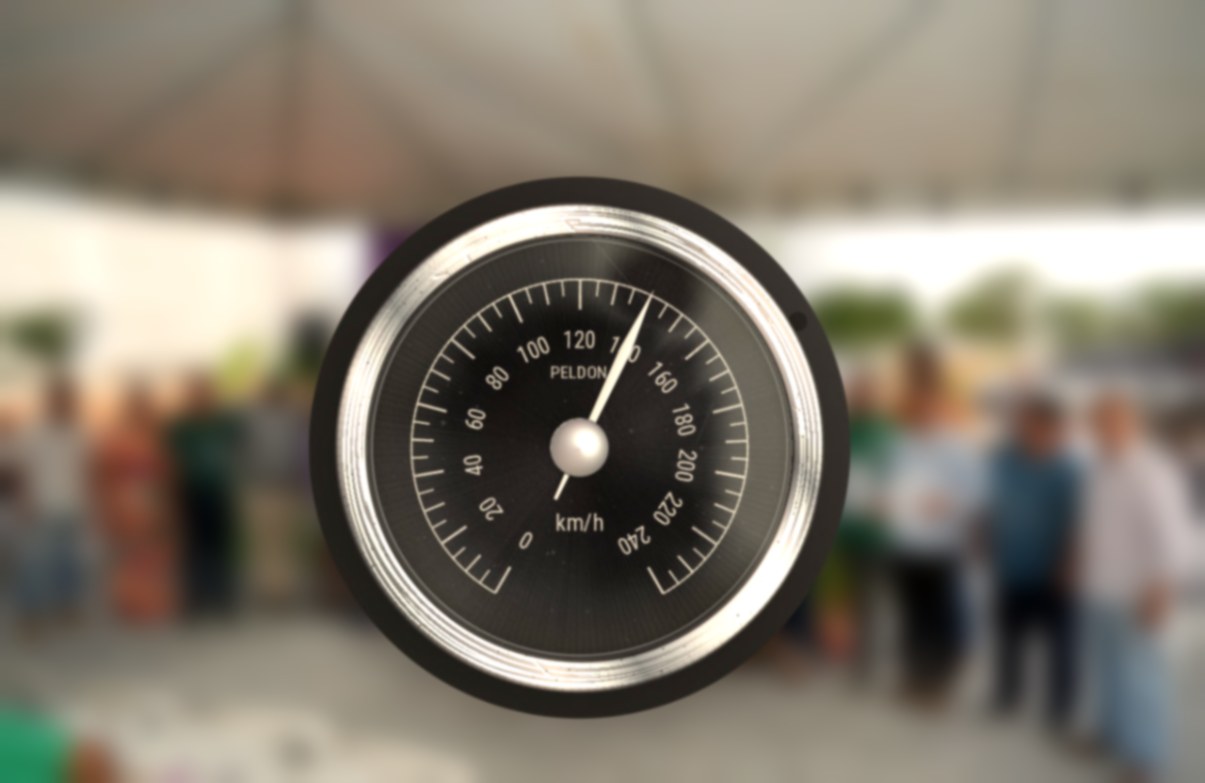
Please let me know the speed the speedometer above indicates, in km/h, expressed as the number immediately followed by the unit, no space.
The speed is 140km/h
